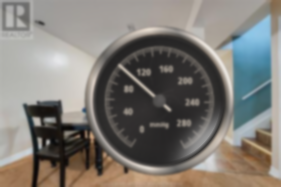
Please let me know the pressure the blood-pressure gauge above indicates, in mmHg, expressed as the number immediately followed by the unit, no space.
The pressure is 100mmHg
